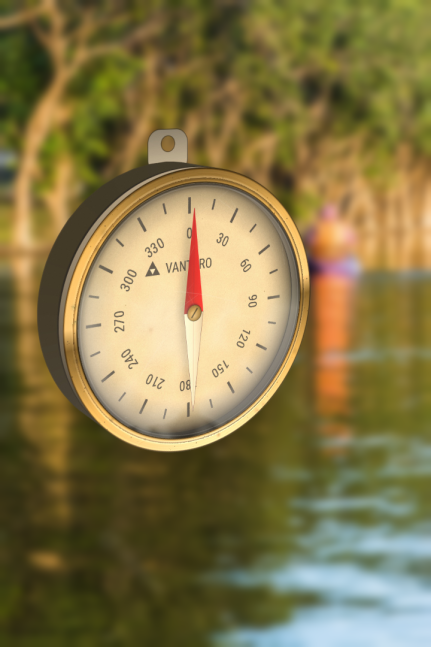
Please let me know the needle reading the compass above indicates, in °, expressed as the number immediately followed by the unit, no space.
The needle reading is 0°
